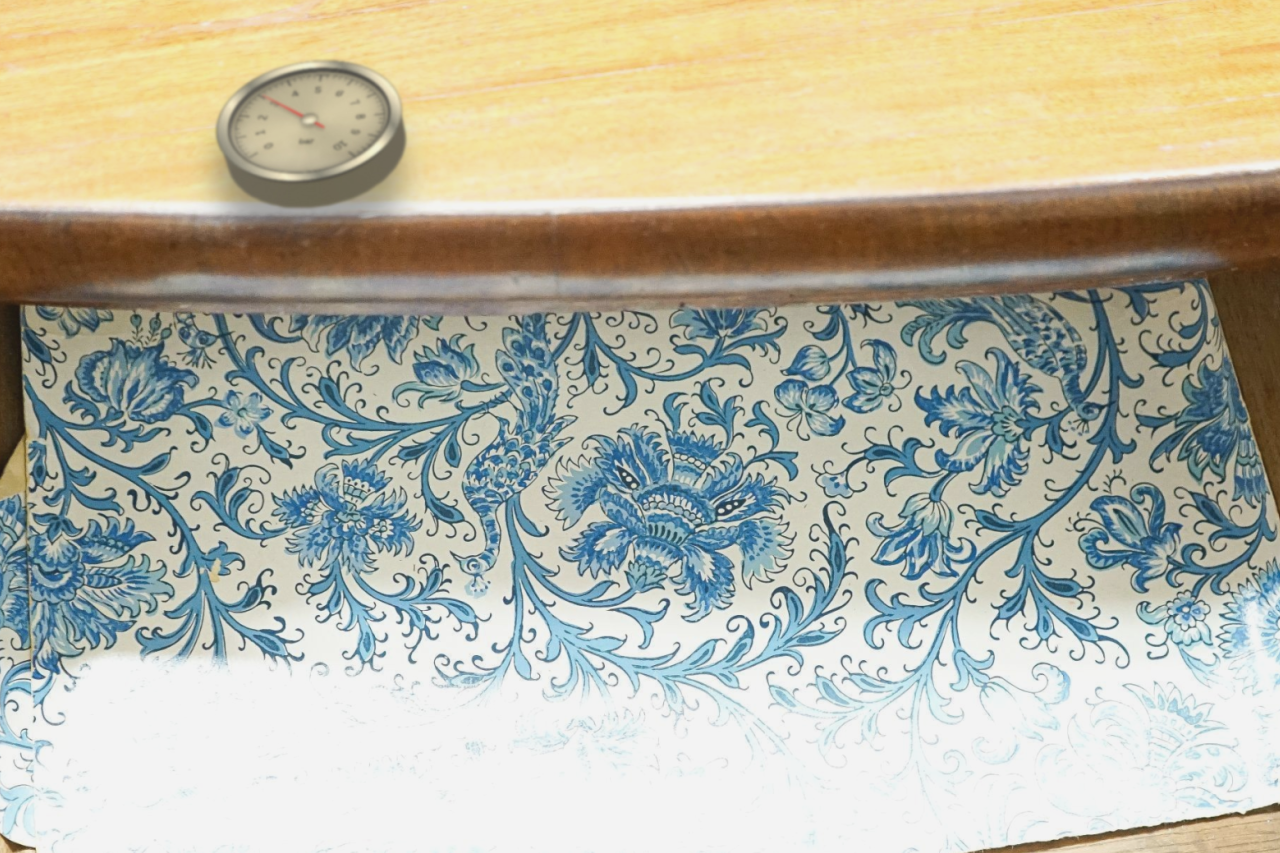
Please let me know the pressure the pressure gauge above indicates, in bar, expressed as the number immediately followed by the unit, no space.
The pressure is 3bar
